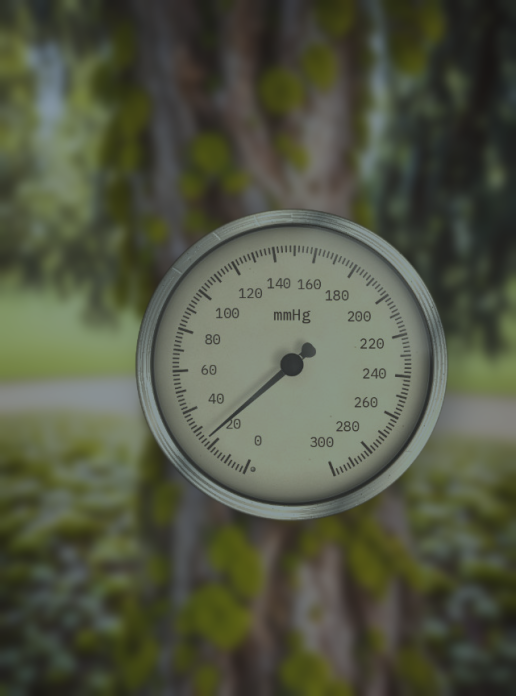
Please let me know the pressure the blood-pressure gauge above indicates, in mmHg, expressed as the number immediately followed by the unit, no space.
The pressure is 24mmHg
